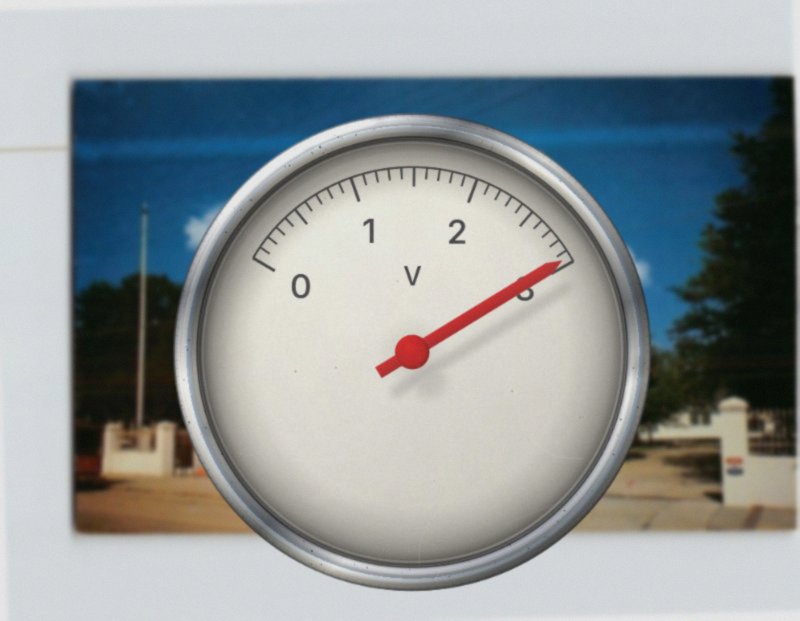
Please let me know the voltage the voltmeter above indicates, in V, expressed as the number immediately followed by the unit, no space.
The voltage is 2.95V
